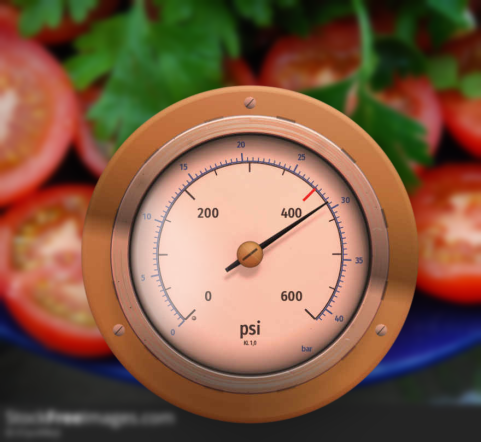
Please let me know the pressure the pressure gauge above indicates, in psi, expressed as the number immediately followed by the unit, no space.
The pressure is 425psi
